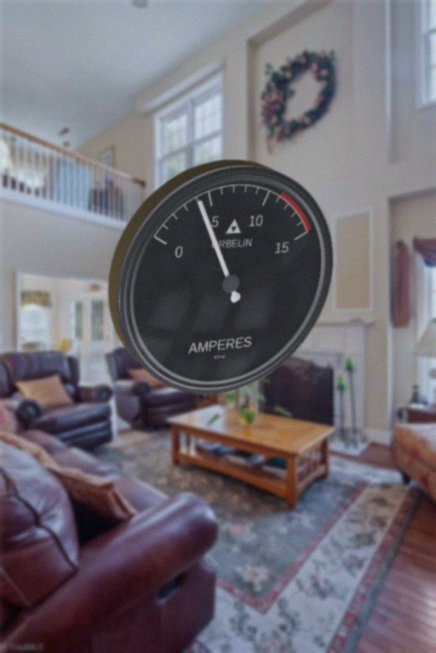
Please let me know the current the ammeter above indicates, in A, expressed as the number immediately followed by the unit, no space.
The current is 4A
